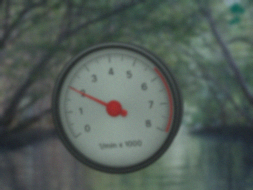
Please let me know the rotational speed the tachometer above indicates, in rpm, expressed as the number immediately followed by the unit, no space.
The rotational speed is 2000rpm
